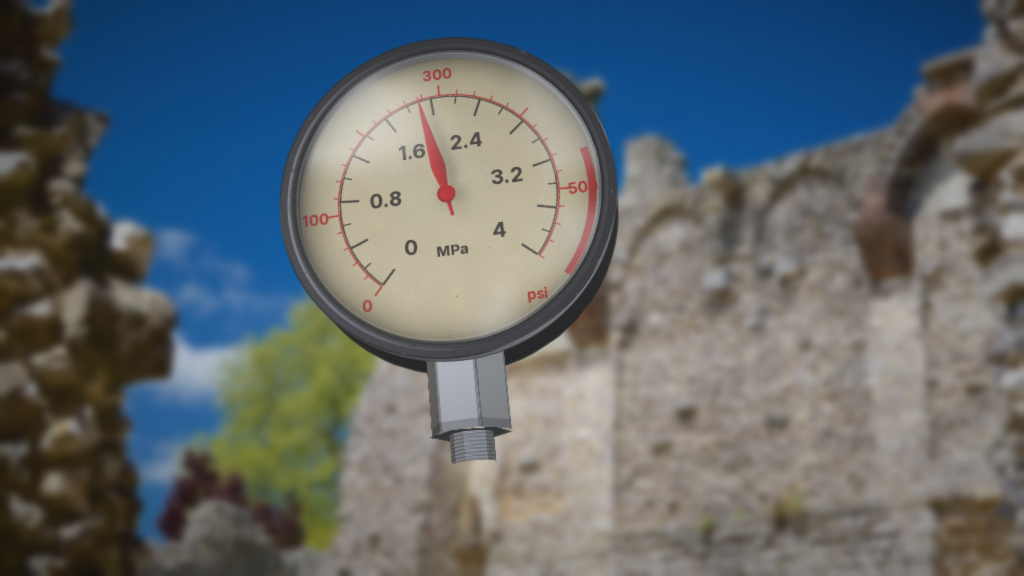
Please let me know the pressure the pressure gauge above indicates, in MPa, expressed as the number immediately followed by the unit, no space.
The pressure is 1.9MPa
